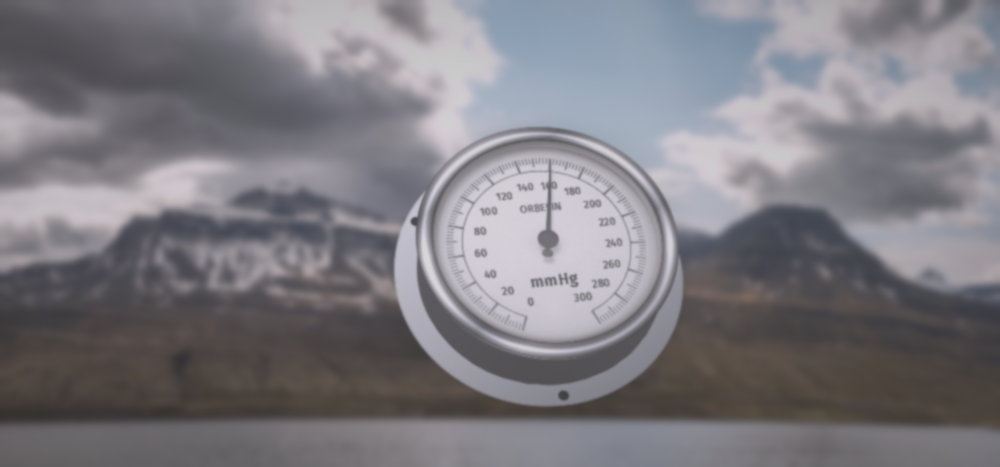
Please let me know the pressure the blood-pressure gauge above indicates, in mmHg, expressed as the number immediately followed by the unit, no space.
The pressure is 160mmHg
